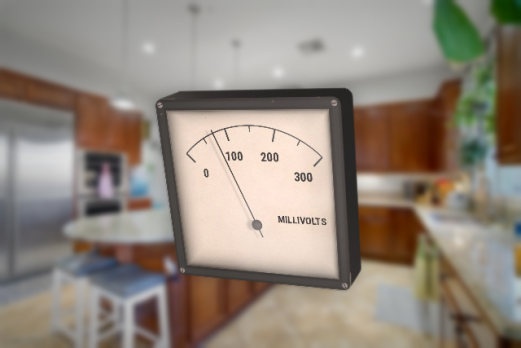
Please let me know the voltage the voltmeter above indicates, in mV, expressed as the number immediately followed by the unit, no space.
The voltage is 75mV
